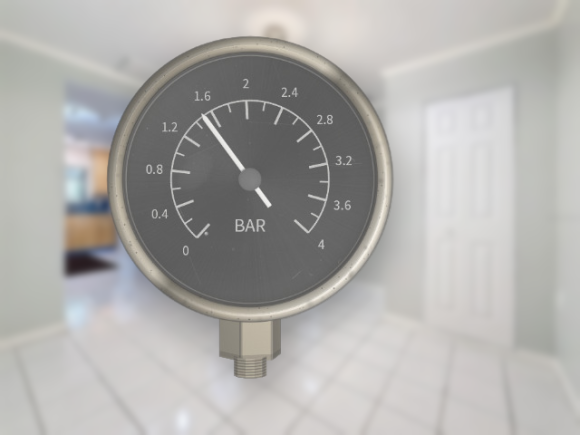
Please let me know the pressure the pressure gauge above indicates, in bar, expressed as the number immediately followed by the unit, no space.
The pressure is 1.5bar
